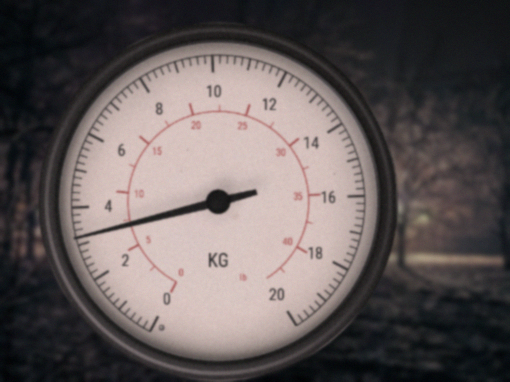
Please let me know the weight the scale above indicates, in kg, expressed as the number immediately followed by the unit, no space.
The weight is 3.2kg
